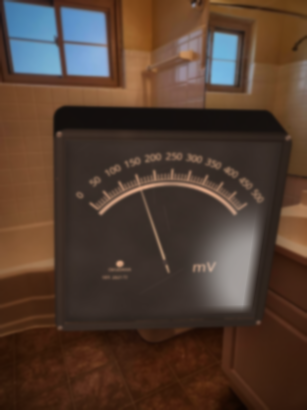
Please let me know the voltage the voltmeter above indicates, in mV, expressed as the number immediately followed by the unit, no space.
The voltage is 150mV
